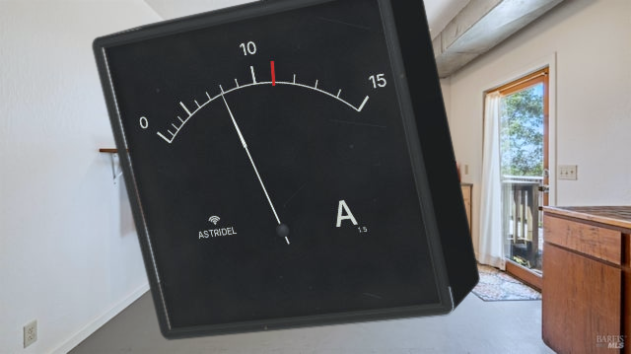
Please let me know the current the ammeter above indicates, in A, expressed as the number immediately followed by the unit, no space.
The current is 8A
